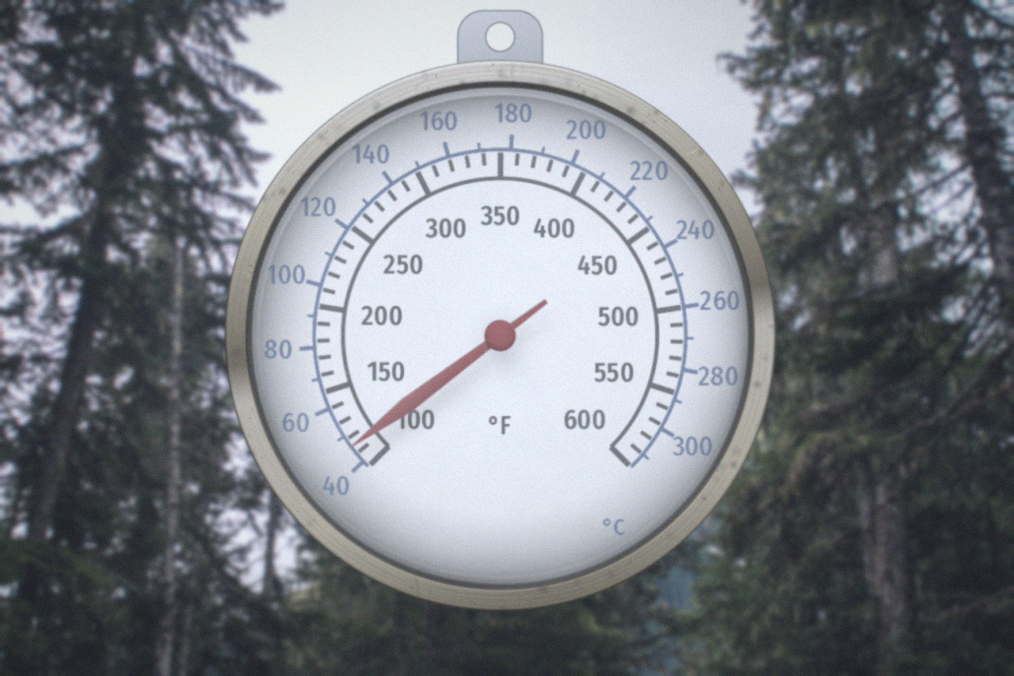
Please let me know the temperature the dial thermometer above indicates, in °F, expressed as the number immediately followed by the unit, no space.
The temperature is 115°F
